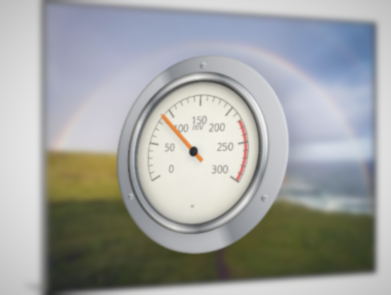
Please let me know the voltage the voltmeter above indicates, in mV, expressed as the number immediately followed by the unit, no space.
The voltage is 90mV
